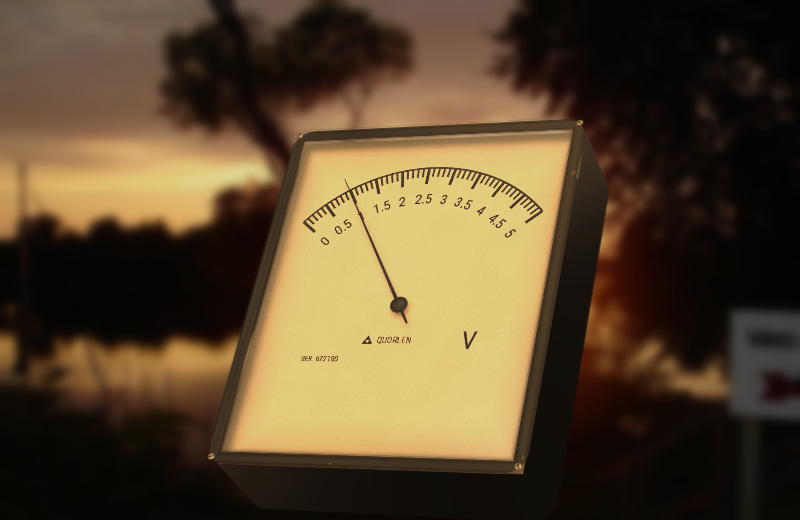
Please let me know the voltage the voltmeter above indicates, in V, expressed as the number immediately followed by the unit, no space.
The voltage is 1V
